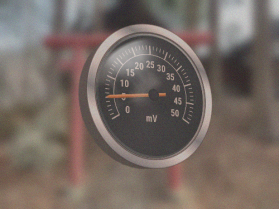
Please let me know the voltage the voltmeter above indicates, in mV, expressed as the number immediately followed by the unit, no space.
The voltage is 5mV
